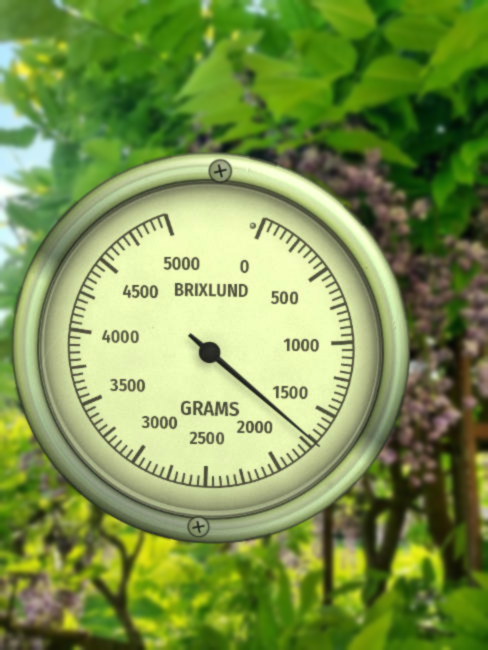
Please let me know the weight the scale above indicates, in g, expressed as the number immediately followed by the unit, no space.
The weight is 1700g
